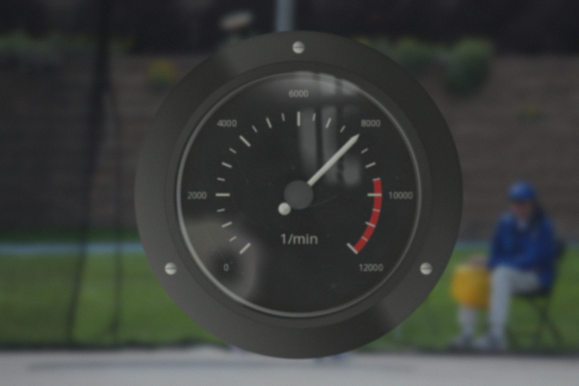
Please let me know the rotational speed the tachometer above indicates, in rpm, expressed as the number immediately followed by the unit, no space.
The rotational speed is 8000rpm
